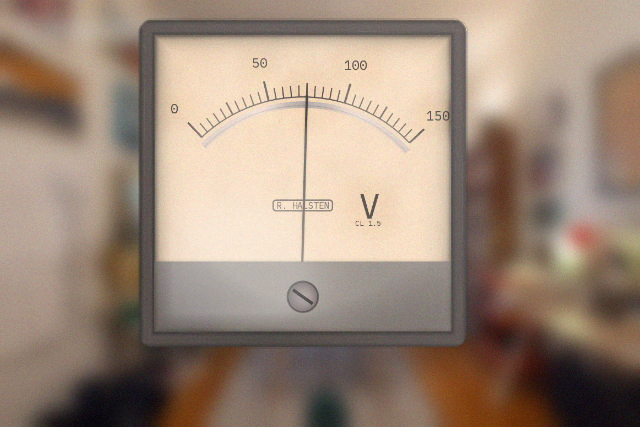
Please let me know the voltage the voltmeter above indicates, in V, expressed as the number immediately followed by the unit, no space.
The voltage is 75V
